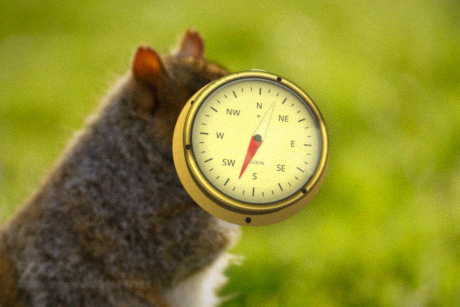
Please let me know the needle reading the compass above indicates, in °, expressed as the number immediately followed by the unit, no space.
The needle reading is 200°
